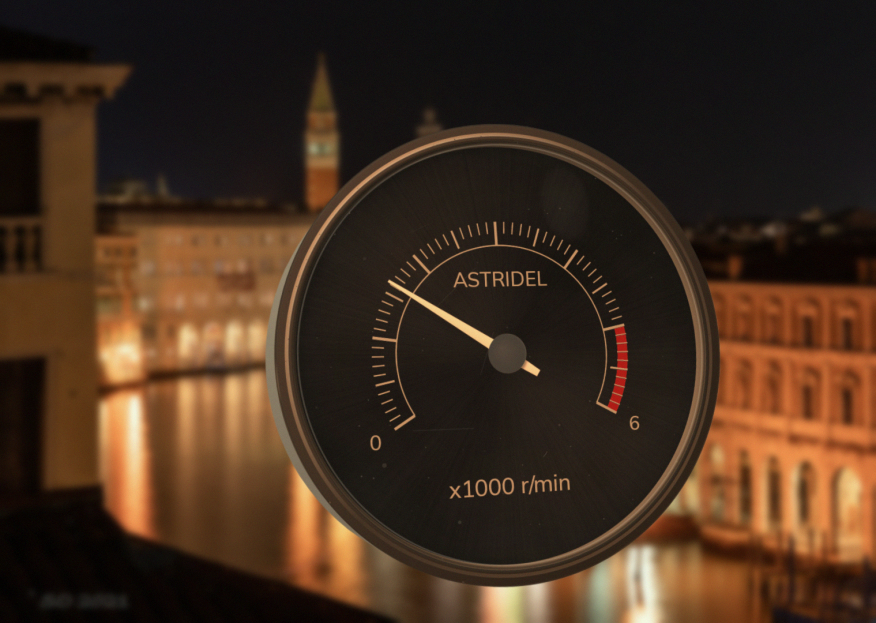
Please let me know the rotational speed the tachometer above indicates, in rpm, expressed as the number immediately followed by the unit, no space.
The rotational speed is 1600rpm
